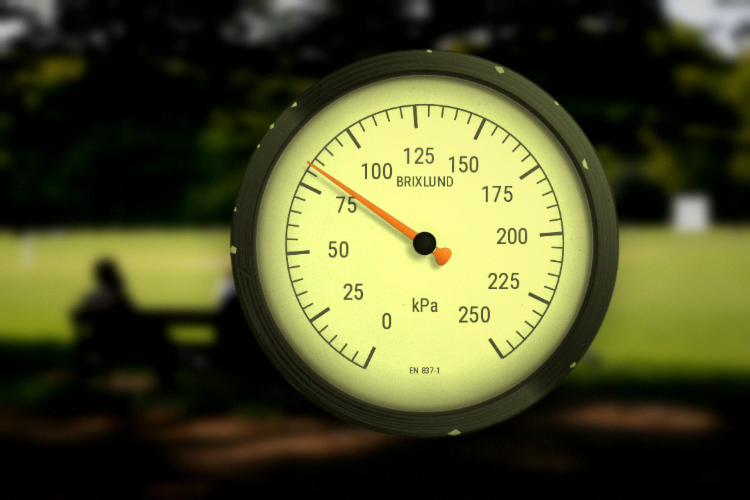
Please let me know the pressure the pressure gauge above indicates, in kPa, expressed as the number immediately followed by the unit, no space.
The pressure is 82.5kPa
